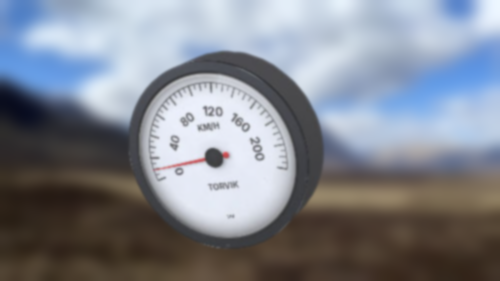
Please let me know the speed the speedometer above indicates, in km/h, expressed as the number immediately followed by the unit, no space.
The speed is 10km/h
